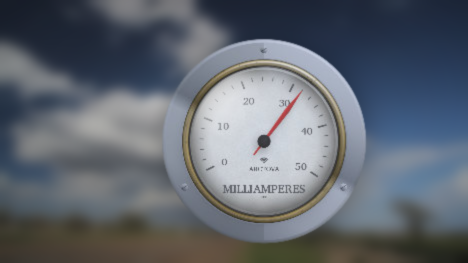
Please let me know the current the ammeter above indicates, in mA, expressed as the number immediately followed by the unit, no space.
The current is 32mA
